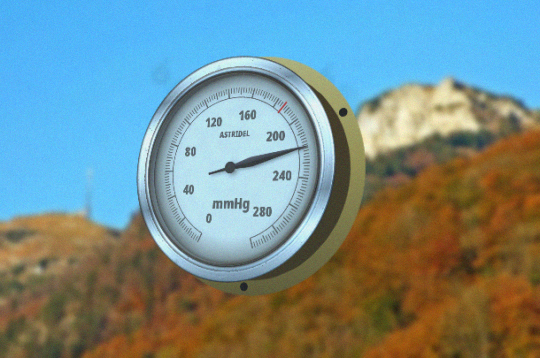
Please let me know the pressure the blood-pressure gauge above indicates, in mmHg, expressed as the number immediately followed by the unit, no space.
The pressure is 220mmHg
